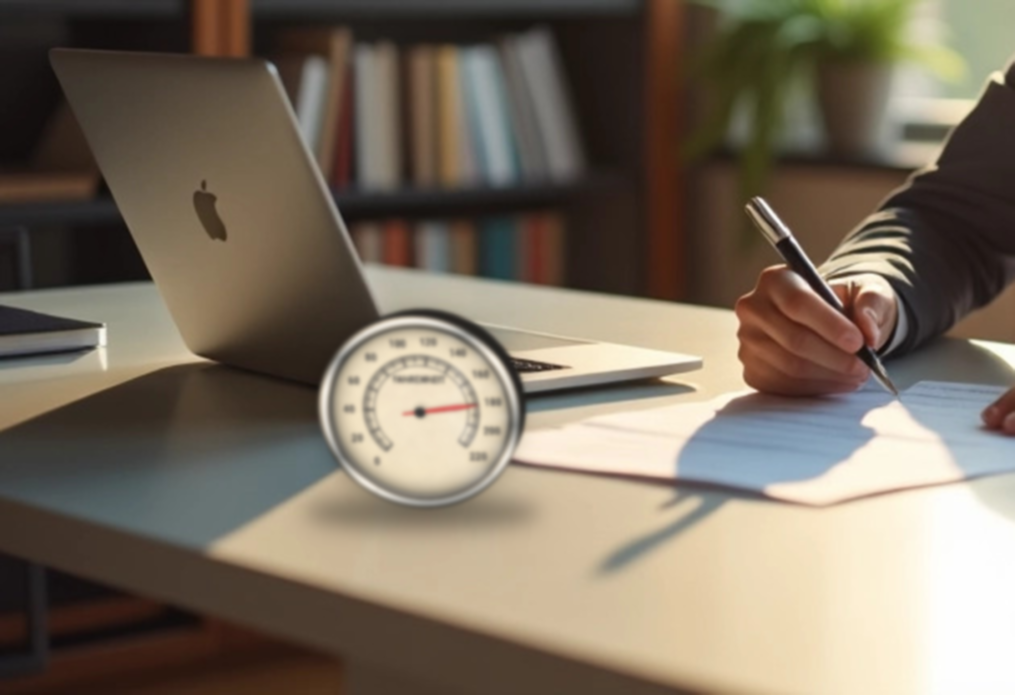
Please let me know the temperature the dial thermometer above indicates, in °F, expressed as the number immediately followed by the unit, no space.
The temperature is 180°F
